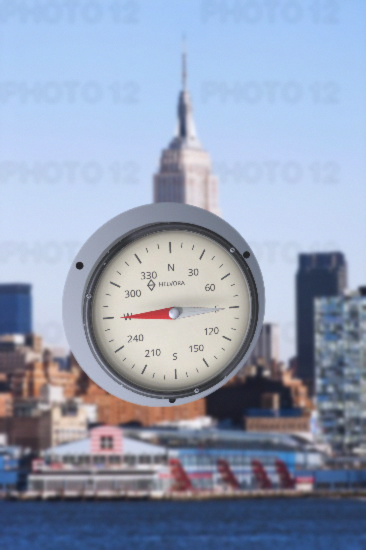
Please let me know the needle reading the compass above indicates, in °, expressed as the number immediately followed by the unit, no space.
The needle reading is 270°
